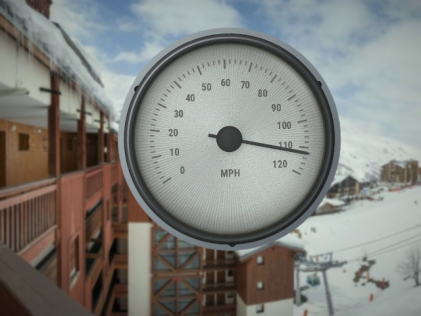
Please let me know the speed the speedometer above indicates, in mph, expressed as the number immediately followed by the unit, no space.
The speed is 112mph
